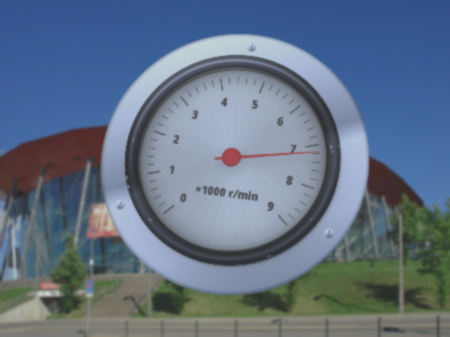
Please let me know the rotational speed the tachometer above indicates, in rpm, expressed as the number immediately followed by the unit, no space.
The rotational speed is 7200rpm
